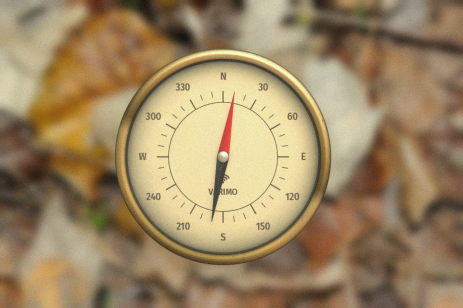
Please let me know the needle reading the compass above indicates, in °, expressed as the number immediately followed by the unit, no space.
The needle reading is 10°
